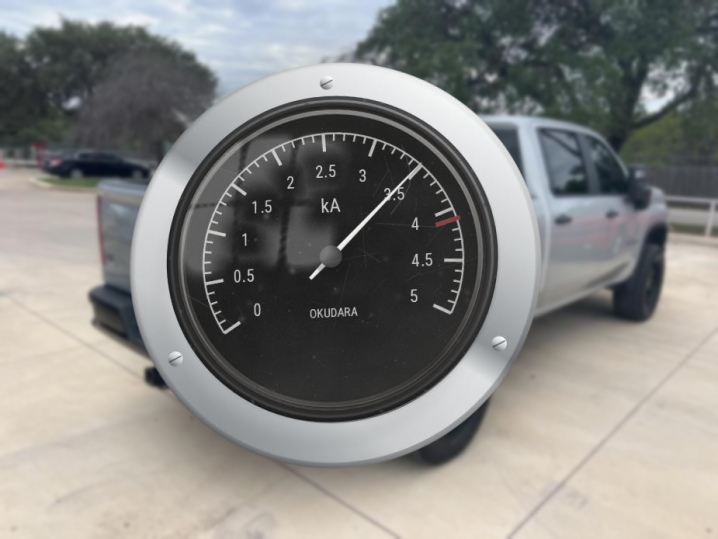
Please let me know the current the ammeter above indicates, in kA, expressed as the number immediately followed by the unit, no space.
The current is 3.5kA
